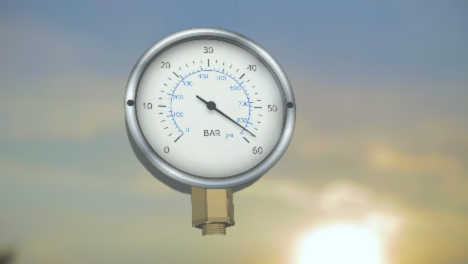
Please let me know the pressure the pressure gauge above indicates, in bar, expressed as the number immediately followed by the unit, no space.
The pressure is 58bar
